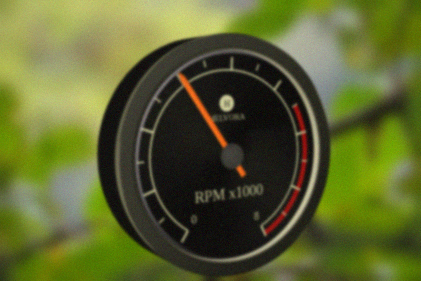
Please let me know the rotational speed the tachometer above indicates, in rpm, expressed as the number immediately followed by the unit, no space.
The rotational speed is 3000rpm
